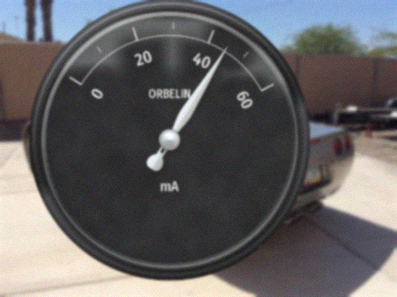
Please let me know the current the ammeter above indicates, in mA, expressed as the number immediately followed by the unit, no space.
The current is 45mA
